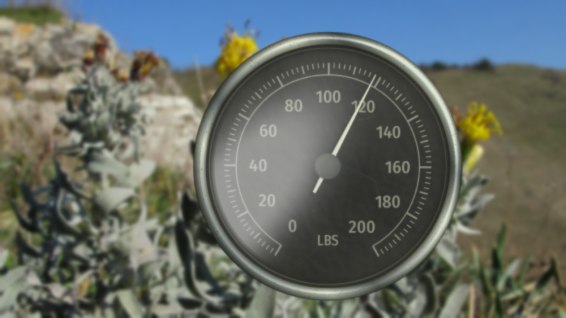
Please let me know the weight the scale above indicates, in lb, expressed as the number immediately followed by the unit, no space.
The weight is 118lb
